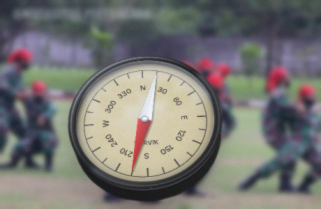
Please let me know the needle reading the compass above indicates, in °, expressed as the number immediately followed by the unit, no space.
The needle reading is 195°
